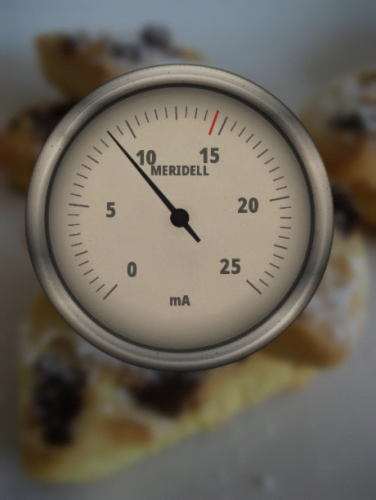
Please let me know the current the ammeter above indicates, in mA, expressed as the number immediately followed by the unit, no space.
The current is 9mA
